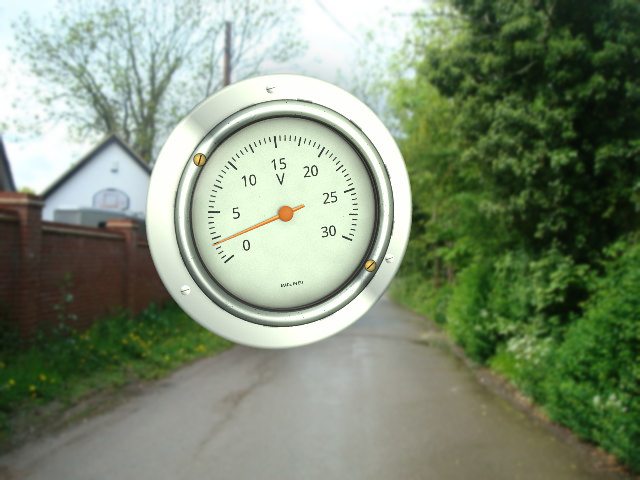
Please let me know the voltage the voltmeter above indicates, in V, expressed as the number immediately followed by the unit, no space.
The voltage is 2V
